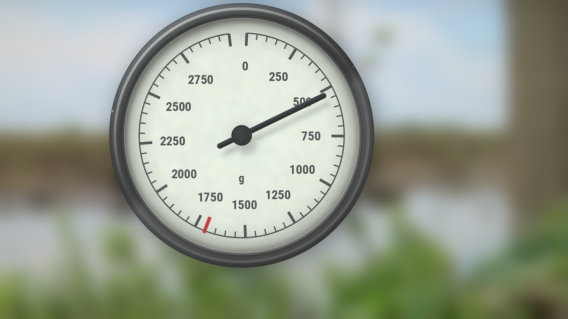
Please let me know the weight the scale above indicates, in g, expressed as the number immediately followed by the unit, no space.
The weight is 525g
